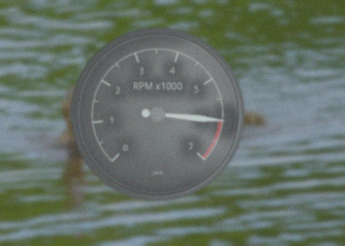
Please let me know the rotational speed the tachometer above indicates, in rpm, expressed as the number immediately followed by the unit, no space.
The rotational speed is 6000rpm
